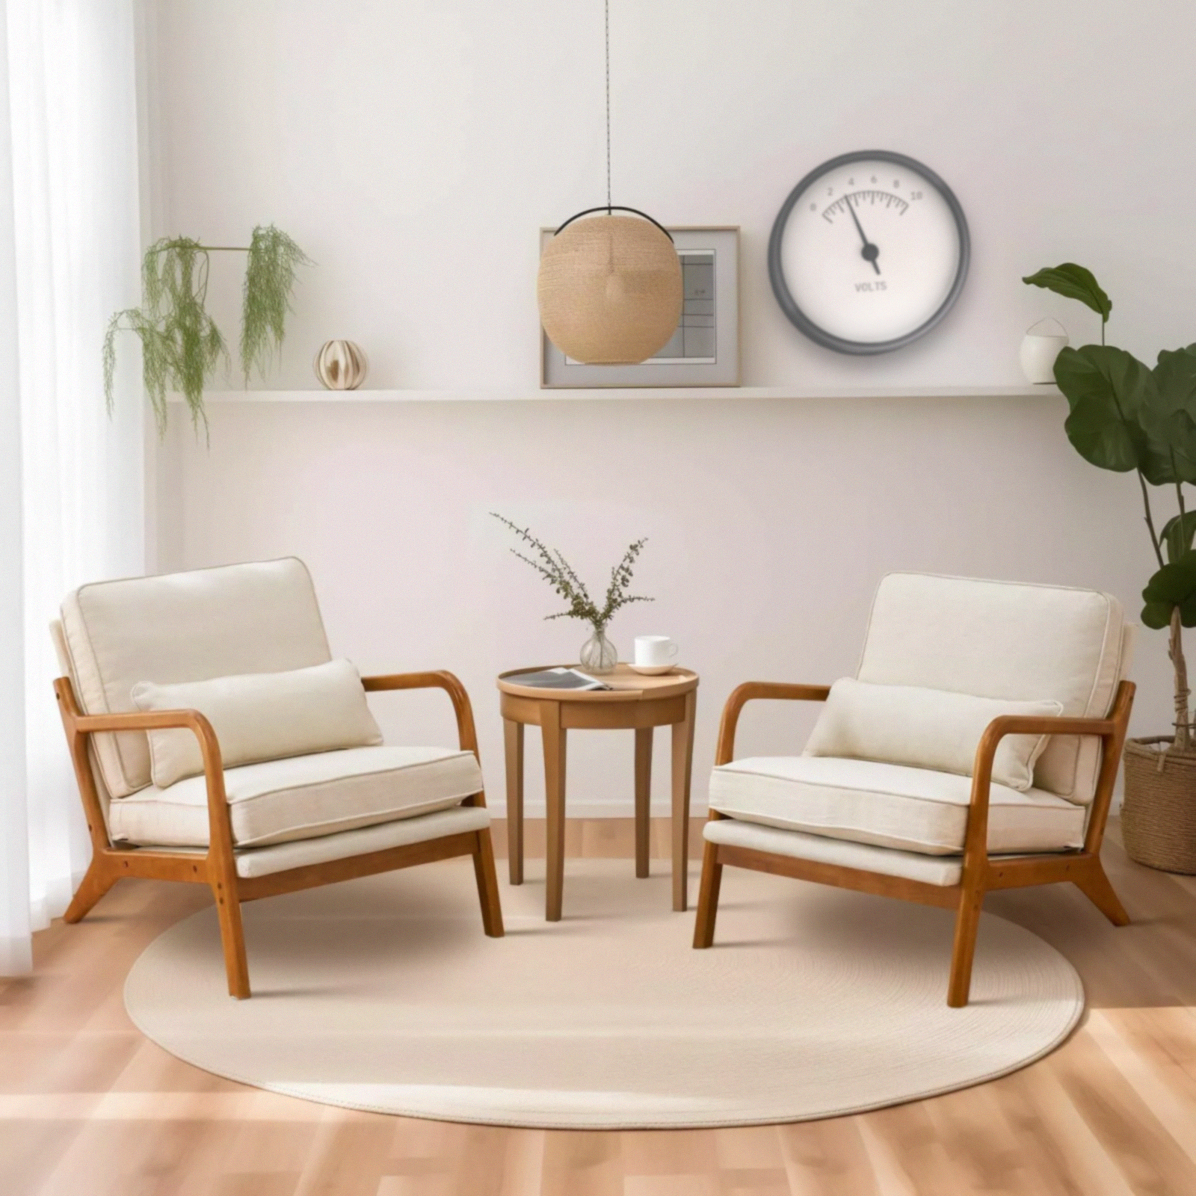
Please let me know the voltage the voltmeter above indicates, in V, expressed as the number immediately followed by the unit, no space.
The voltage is 3V
